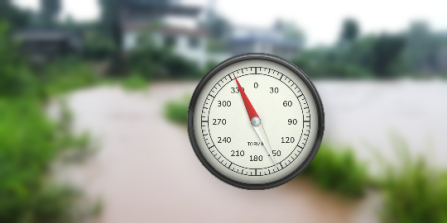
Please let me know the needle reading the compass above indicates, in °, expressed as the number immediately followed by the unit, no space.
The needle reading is 335°
